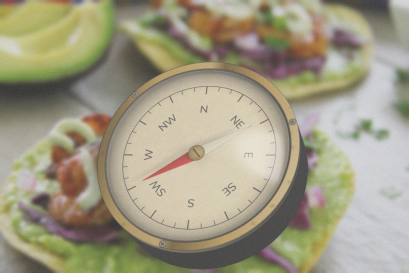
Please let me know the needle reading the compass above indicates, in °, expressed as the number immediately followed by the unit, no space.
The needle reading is 240°
